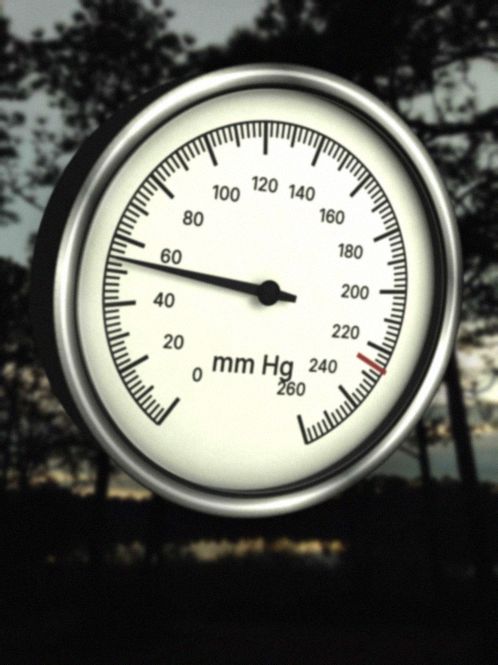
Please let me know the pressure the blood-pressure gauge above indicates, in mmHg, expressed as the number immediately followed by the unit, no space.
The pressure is 54mmHg
